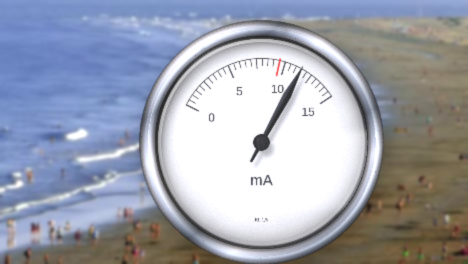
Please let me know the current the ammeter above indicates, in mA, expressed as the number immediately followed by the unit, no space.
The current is 11.5mA
